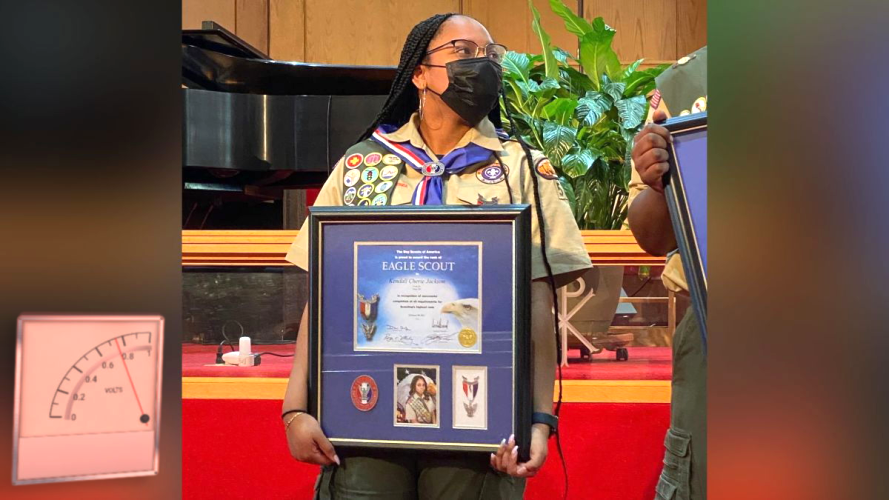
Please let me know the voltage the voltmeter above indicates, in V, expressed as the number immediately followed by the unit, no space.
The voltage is 0.75V
